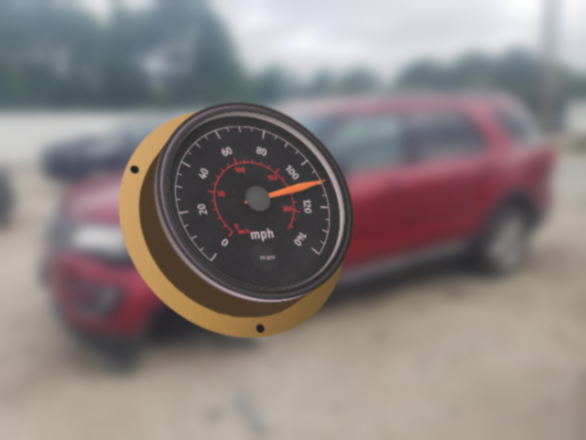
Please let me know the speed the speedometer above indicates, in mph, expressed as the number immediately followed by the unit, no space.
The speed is 110mph
